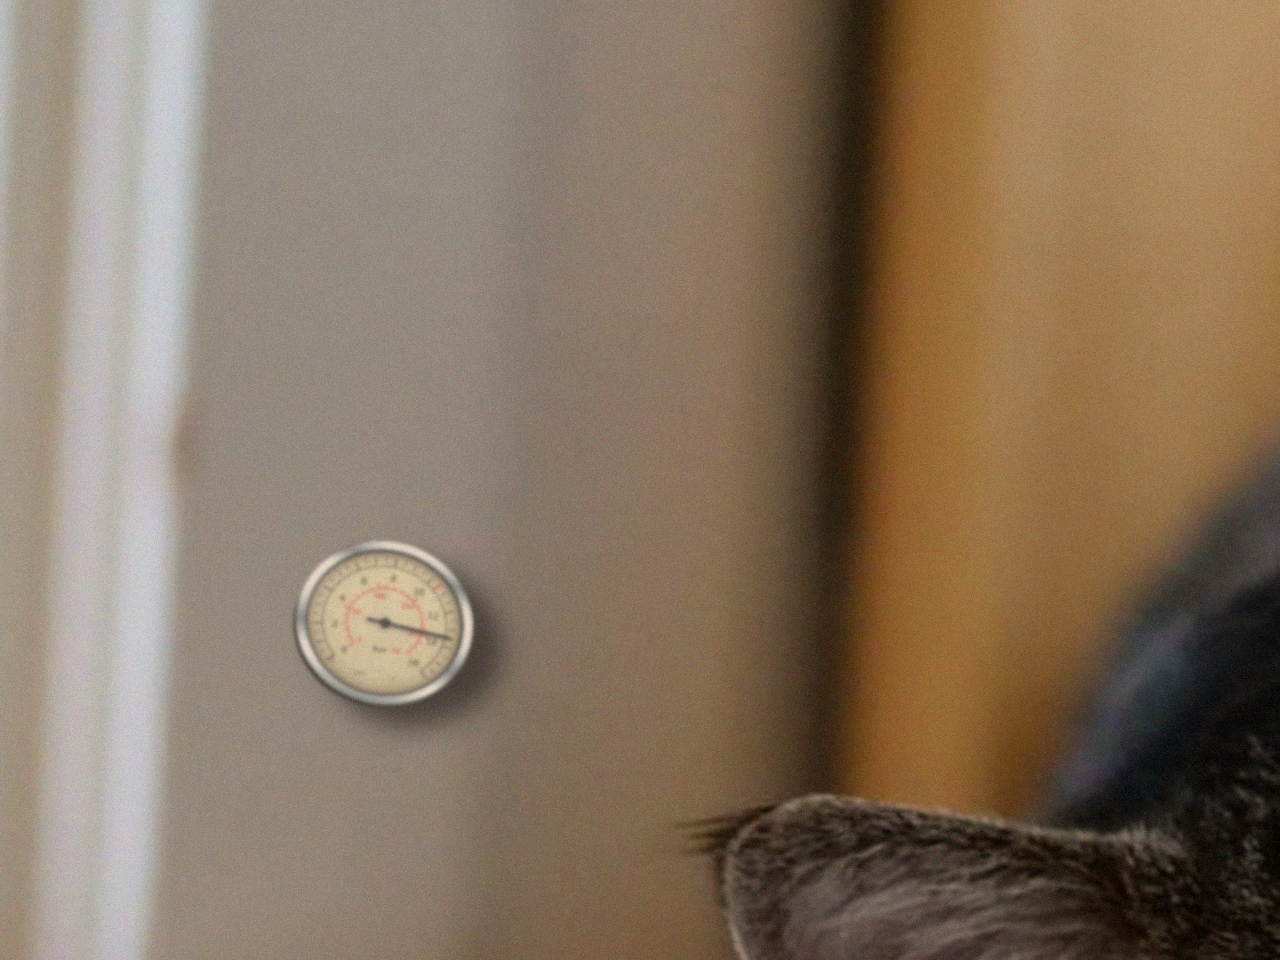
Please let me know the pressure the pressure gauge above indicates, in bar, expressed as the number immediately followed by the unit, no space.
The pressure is 13.5bar
